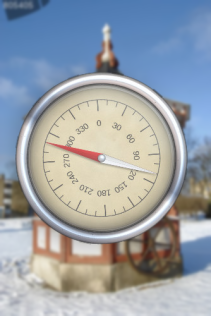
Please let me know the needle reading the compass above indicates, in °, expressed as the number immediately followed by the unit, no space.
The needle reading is 290°
